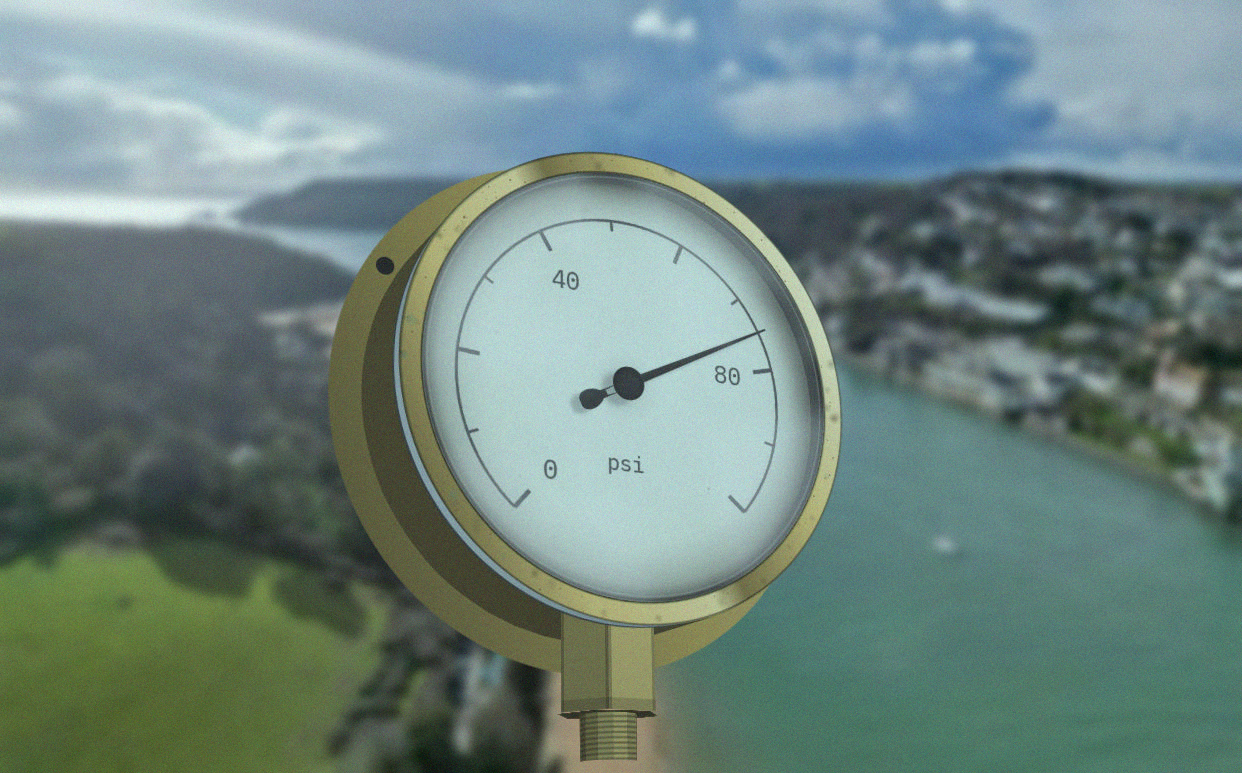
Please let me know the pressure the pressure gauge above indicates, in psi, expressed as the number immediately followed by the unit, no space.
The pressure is 75psi
